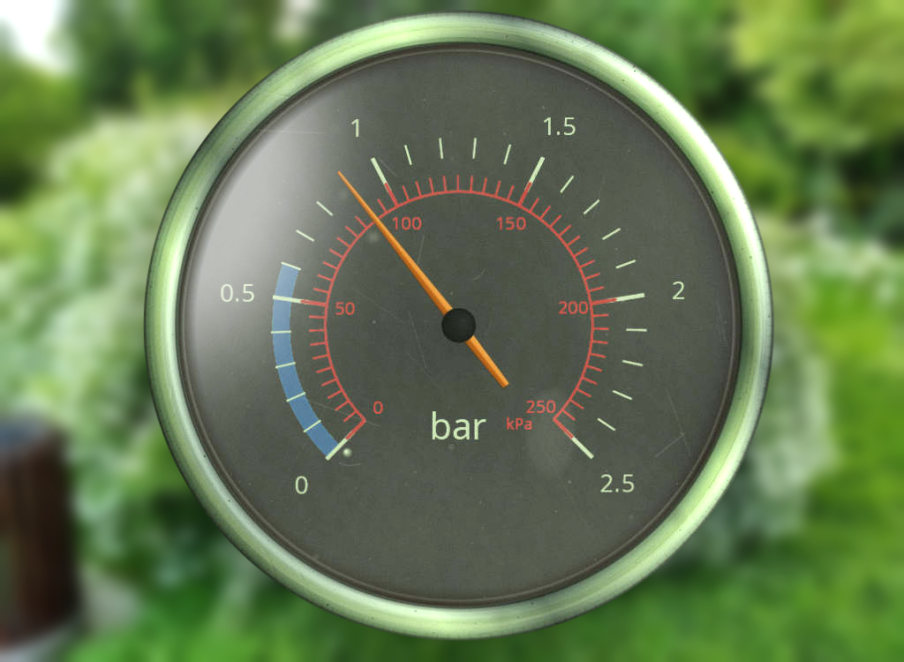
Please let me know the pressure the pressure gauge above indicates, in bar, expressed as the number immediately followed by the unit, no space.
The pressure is 0.9bar
